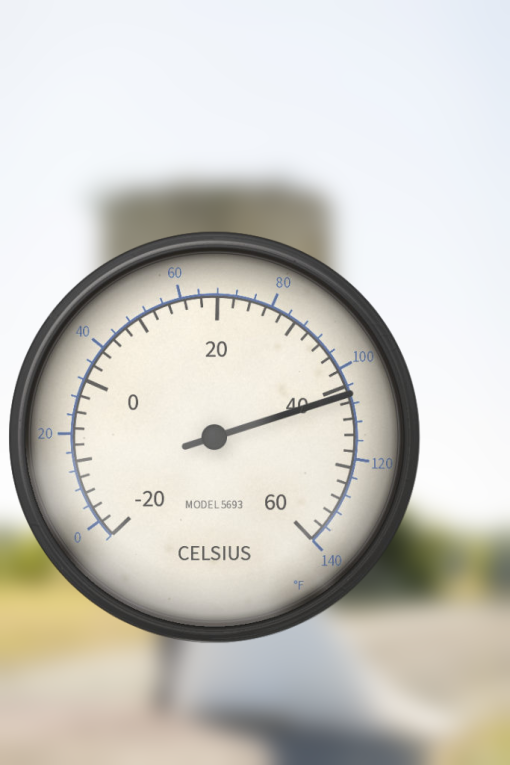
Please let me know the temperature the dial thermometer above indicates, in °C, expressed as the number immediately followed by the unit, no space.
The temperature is 41°C
